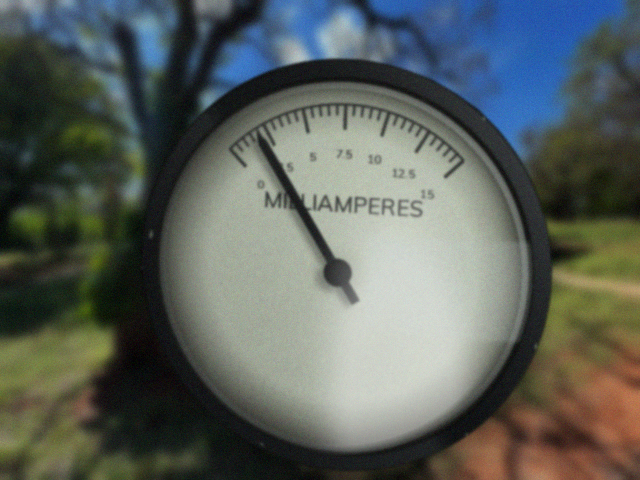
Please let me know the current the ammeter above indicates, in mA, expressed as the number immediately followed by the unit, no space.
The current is 2mA
